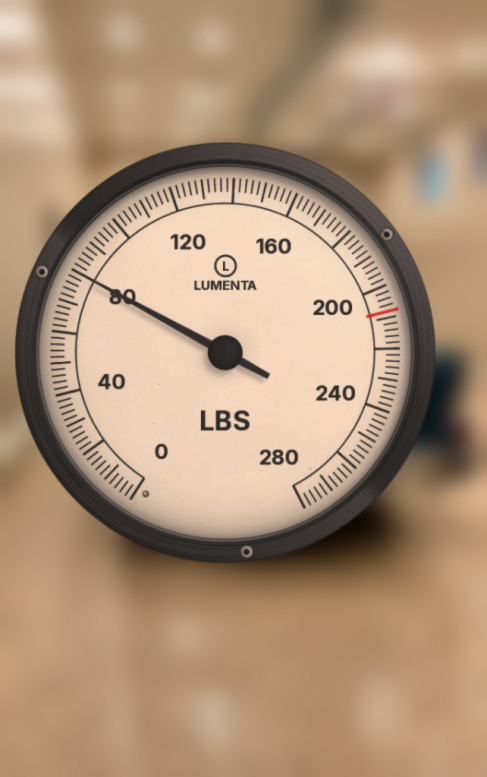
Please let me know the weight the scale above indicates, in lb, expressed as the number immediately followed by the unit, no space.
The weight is 80lb
